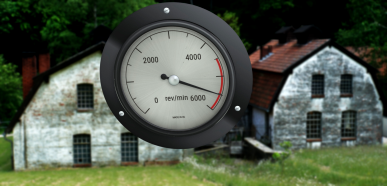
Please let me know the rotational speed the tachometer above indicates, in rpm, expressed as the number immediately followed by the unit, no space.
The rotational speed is 5500rpm
